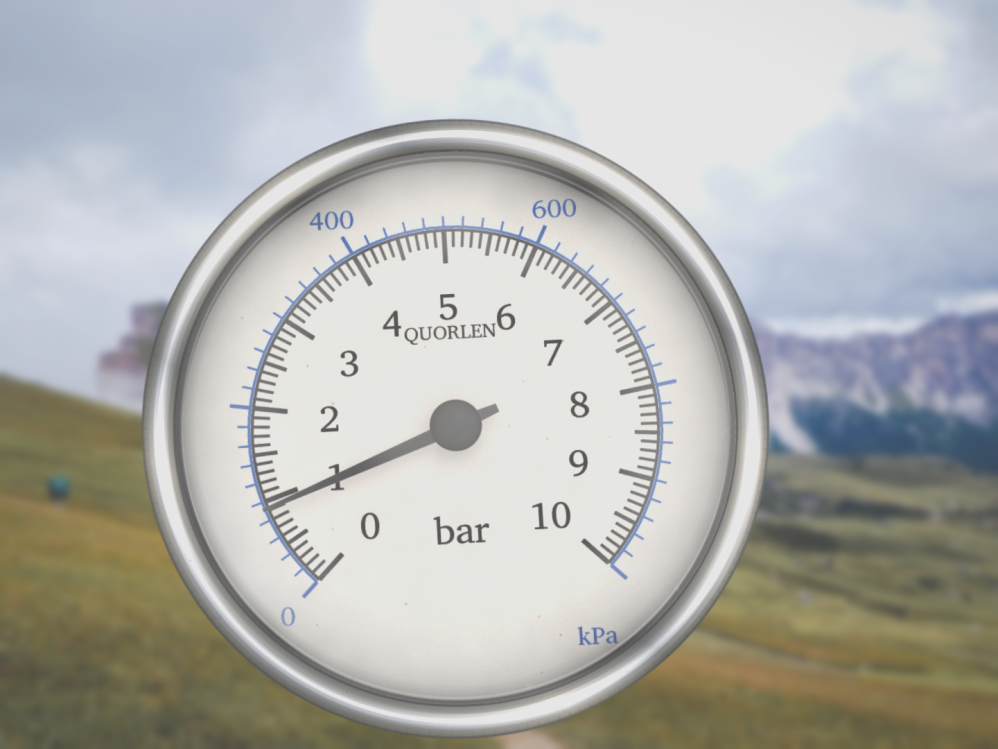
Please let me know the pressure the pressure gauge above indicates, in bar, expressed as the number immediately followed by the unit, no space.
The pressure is 0.9bar
